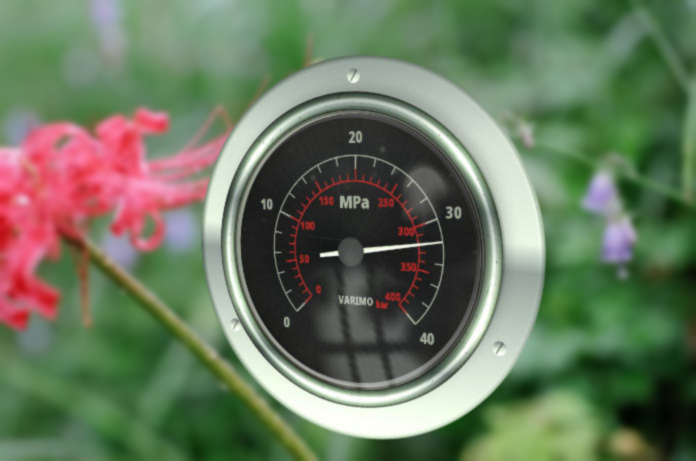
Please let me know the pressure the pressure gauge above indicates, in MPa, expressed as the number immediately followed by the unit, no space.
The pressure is 32MPa
